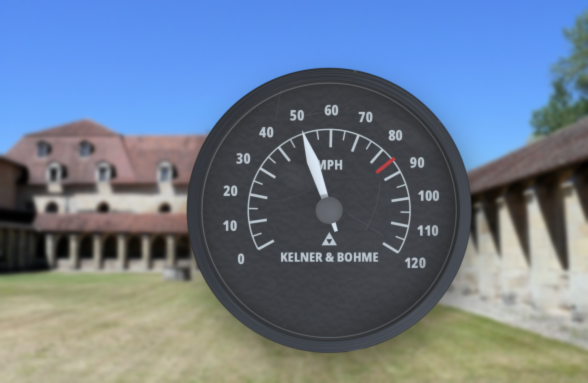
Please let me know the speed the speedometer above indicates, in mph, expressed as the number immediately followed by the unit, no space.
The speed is 50mph
